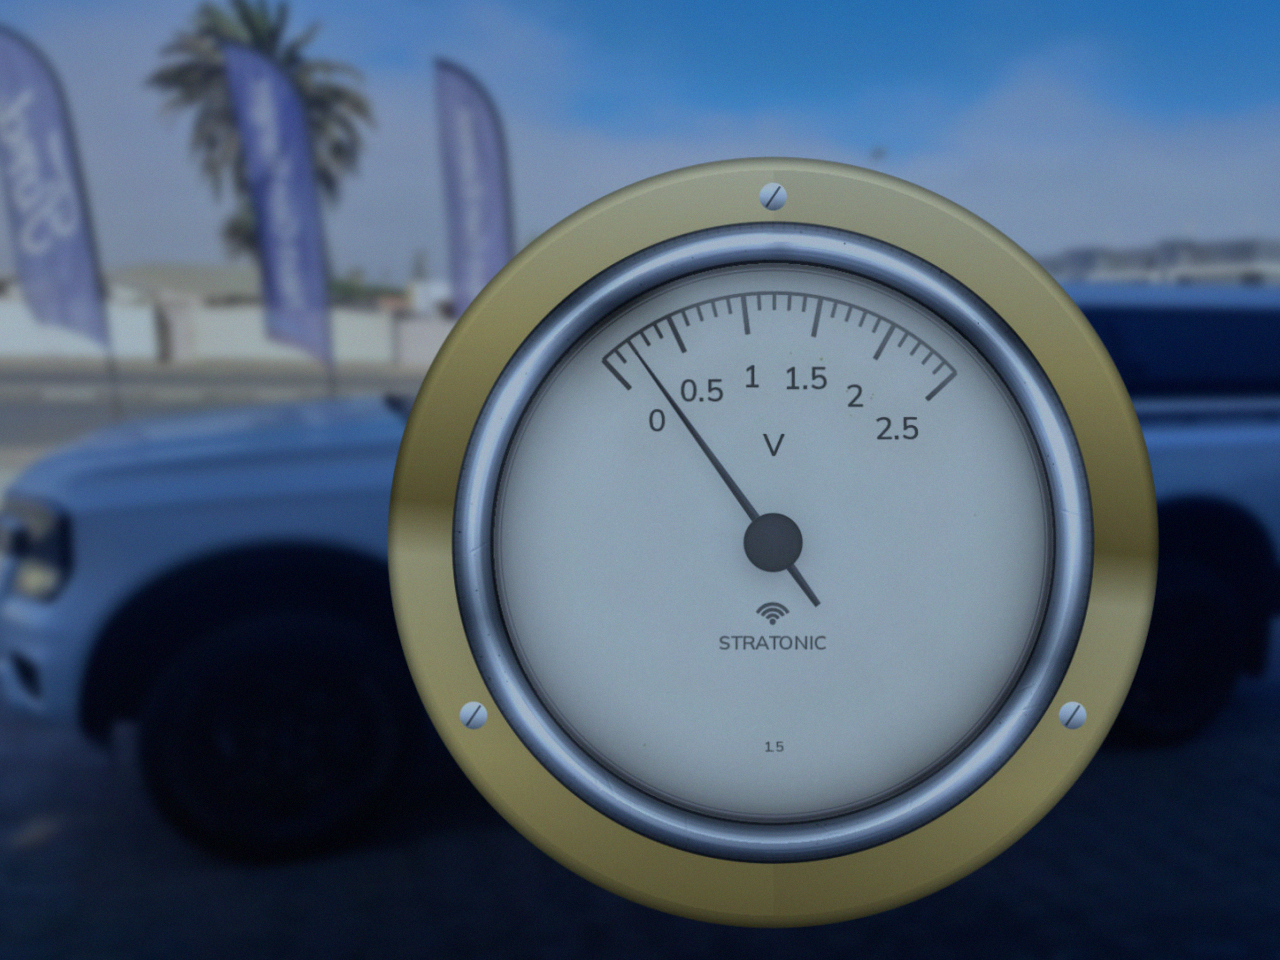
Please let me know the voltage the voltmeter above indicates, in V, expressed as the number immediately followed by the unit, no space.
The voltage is 0.2V
